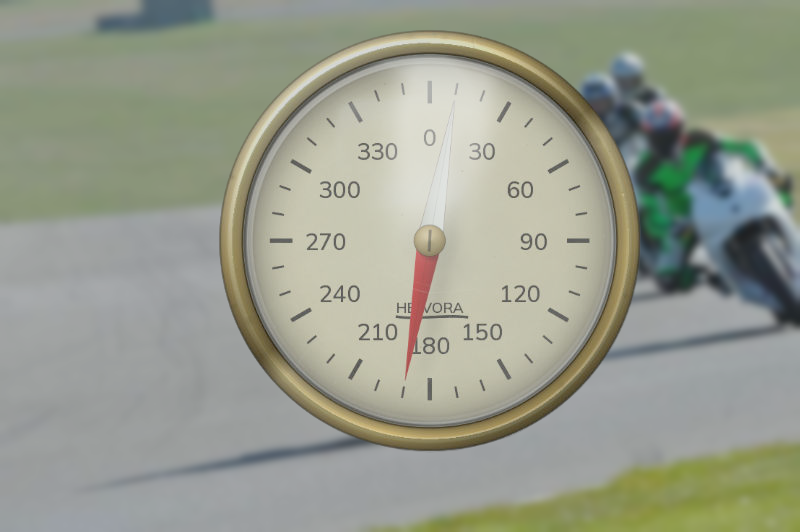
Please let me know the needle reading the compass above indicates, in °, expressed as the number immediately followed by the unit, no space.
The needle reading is 190°
